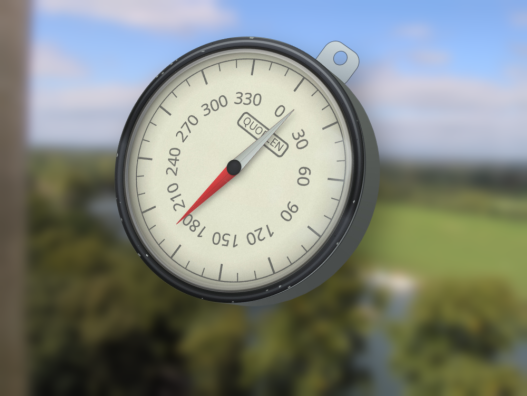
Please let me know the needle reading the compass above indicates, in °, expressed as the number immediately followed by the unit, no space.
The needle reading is 190°
